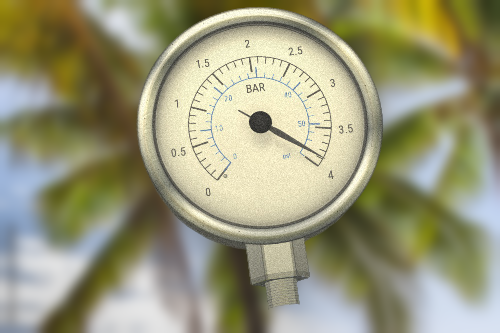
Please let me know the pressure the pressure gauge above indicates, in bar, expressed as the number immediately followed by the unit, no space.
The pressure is 3.9bar
